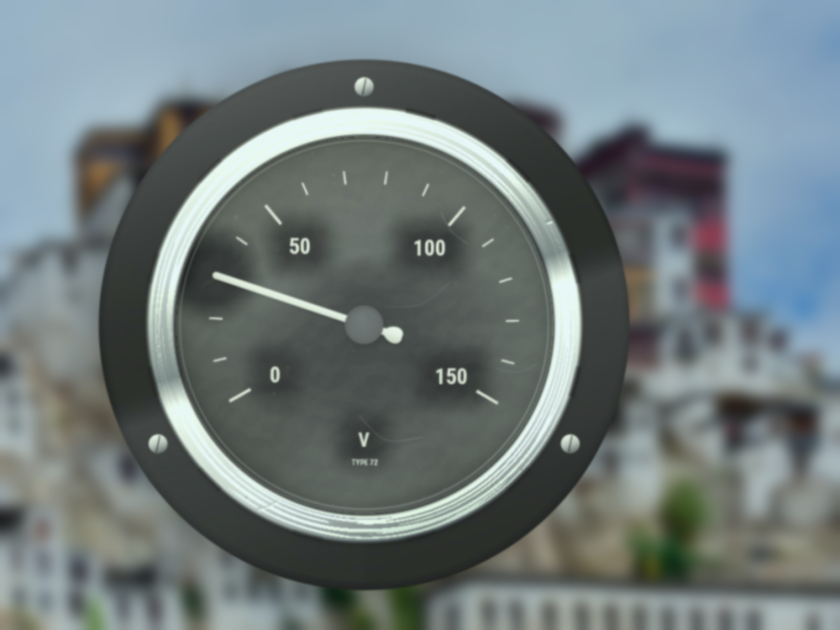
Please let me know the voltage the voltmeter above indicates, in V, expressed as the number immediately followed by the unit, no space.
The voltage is 30V
